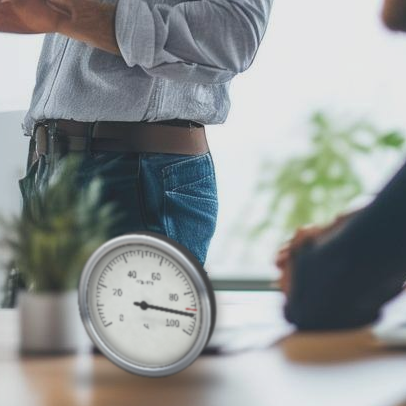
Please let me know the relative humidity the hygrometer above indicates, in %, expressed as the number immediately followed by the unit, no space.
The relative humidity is 90%
